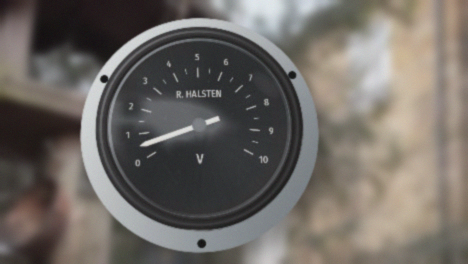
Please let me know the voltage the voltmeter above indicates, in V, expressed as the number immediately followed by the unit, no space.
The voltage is 0.5V
